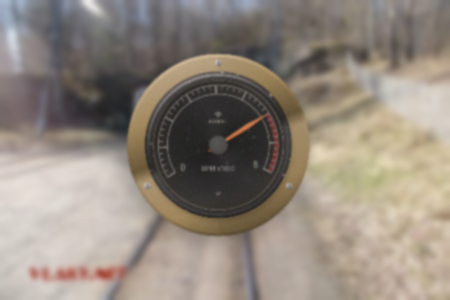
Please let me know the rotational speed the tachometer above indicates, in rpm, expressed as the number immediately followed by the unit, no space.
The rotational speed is 6000rpm
